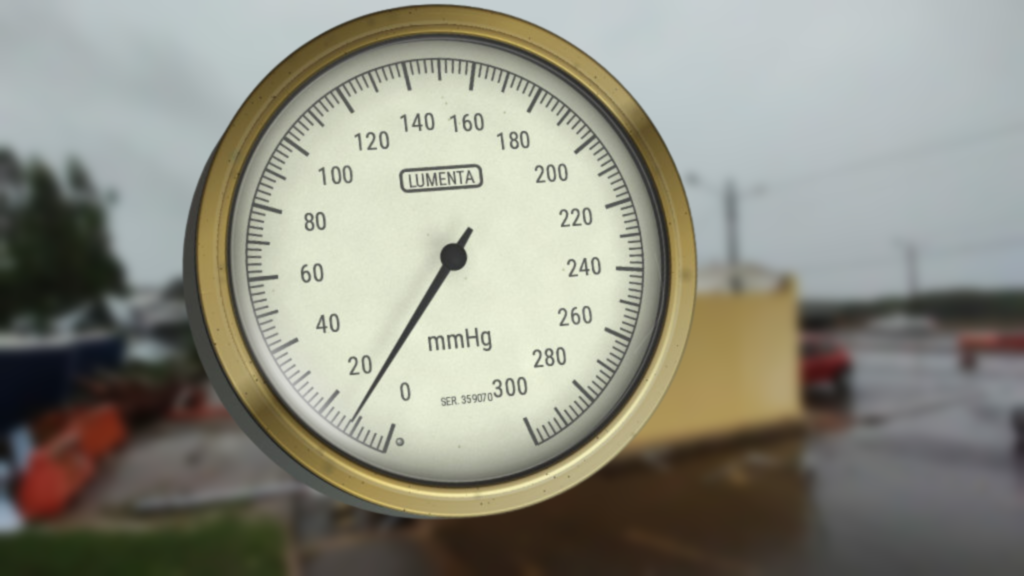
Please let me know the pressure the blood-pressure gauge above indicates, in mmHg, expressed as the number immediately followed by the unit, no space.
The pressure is 12mmHg
